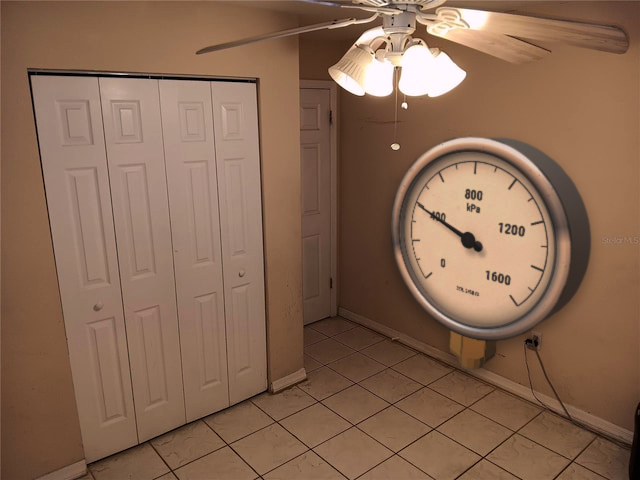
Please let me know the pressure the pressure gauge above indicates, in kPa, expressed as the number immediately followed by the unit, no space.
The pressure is 400kPa
